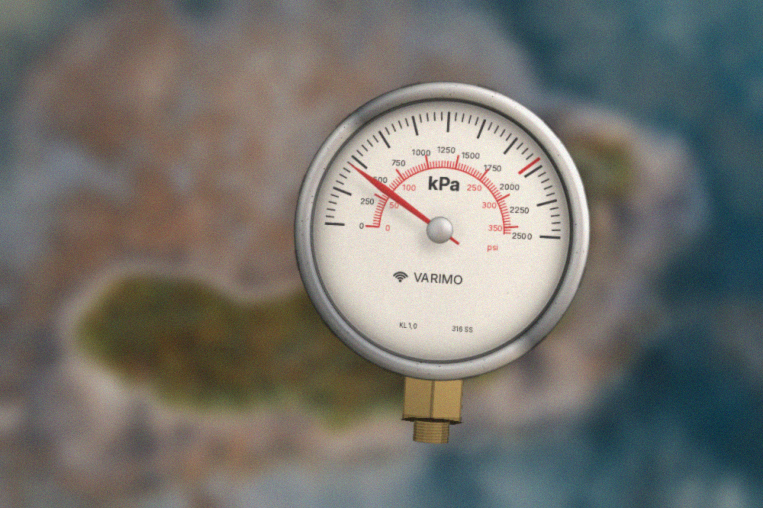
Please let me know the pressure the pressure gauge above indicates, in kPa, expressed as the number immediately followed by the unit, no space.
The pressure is 450kPa
